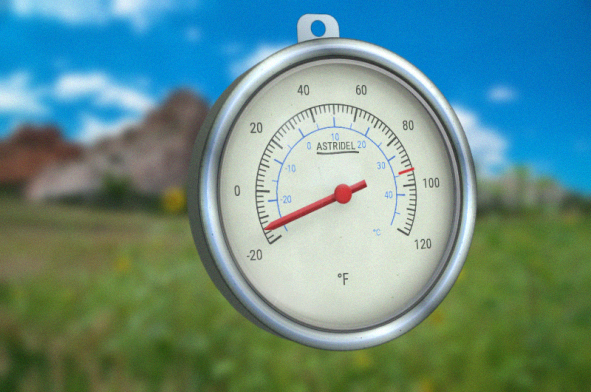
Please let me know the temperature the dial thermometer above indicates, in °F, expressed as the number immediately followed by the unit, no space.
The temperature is -14°F
